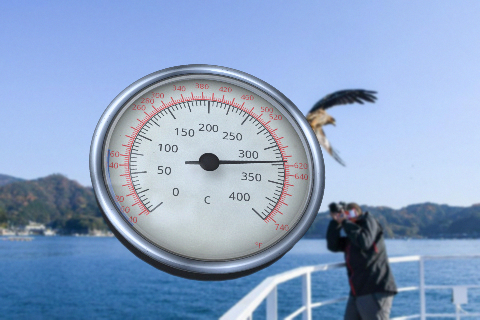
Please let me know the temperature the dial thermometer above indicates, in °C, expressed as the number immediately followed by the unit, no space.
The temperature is 325°C
